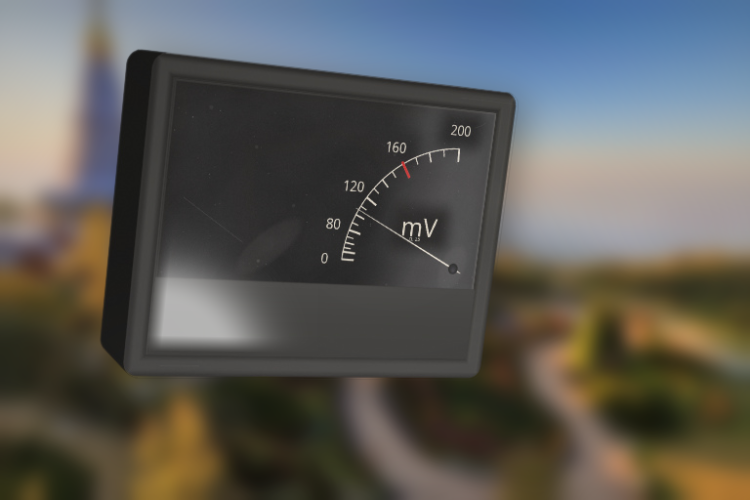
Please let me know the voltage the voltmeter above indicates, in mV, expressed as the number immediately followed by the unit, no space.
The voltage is 105mV
